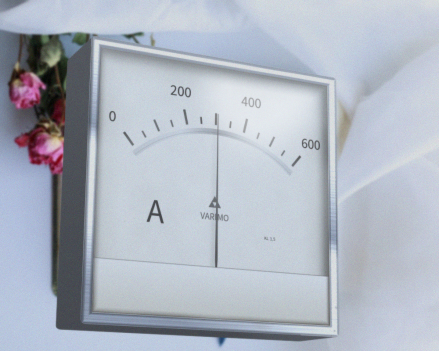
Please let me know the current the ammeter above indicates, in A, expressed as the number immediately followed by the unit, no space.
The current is 300A
